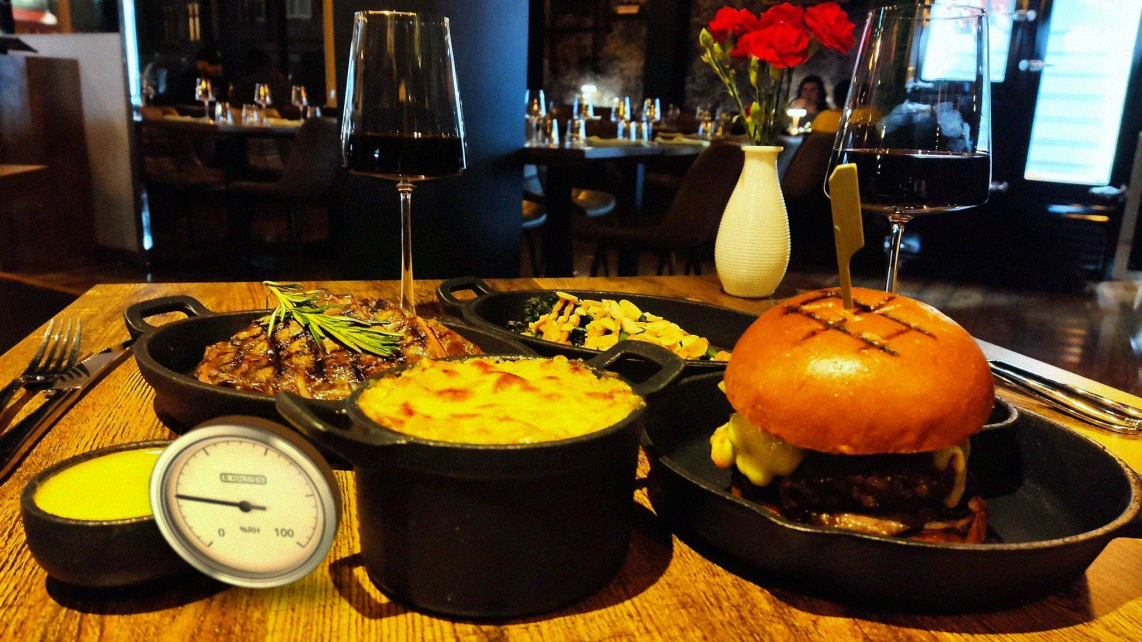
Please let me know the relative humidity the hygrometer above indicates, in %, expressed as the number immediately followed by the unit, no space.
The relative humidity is 20%
